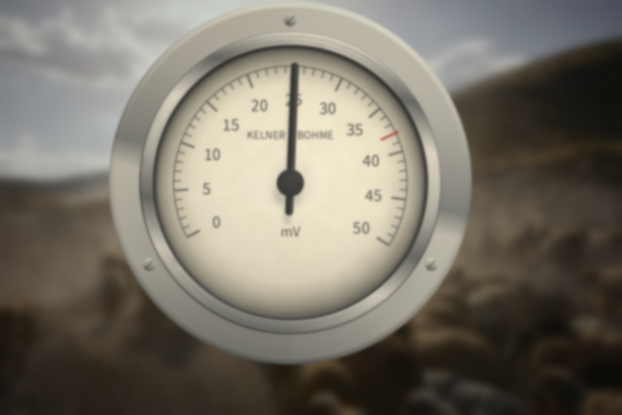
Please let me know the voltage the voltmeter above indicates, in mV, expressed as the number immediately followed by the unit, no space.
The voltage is 25mV
